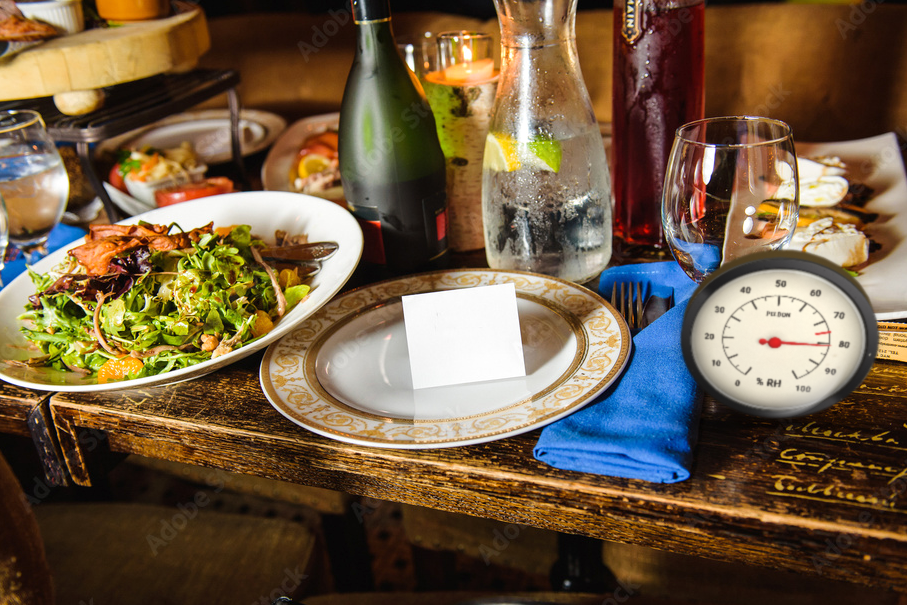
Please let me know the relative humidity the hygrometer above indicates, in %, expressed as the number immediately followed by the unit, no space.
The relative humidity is 80%
